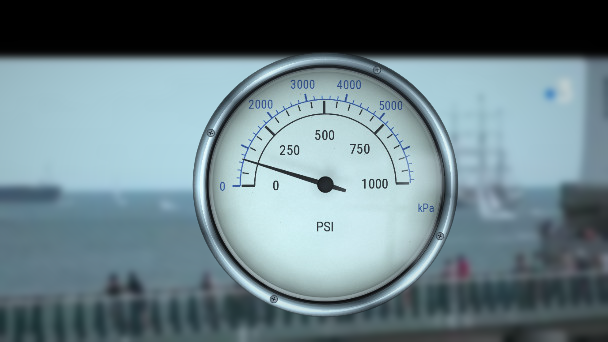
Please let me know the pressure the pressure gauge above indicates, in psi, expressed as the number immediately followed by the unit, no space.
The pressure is 100psi
